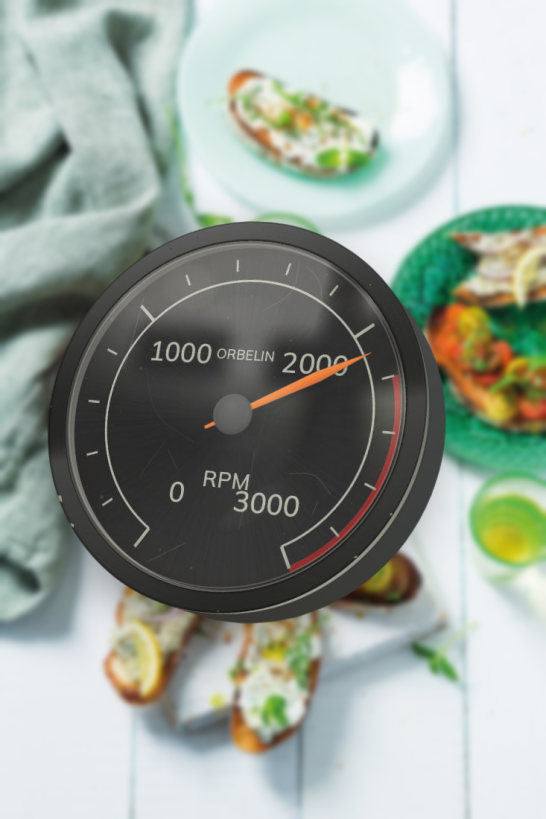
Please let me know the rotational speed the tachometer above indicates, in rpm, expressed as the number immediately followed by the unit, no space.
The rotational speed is 2100rpm
